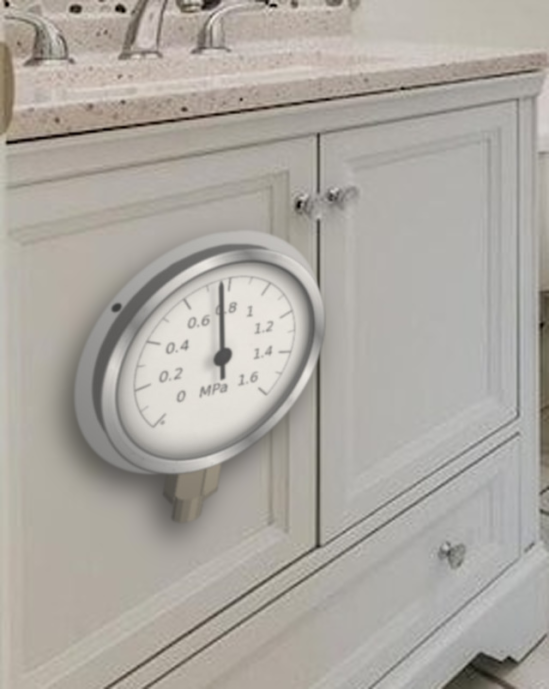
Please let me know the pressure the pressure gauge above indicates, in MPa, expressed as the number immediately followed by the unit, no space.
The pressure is 0.75MPa
